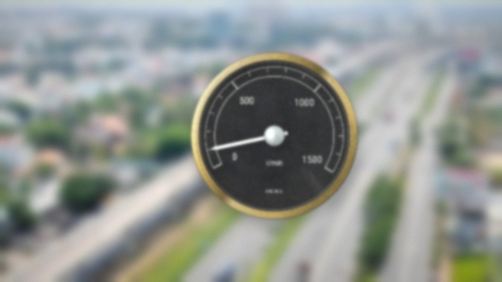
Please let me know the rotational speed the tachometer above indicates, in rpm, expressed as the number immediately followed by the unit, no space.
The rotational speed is 100rpm
